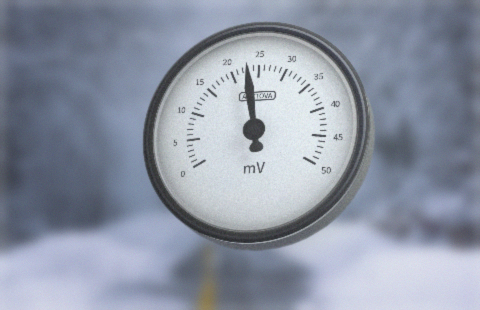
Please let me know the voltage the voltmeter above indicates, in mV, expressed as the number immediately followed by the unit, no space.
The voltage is 23mV
